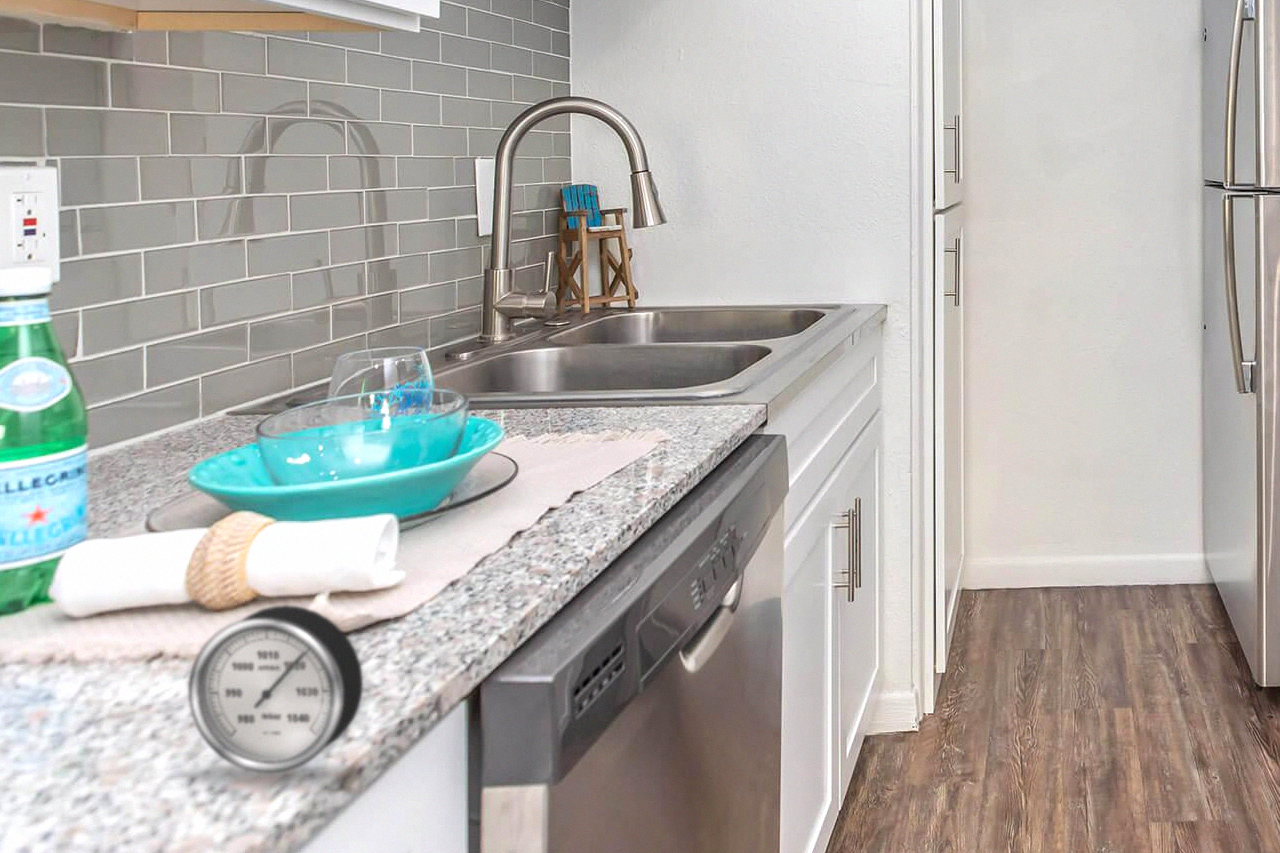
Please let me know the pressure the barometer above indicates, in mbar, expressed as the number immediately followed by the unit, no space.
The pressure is 1020mbar
